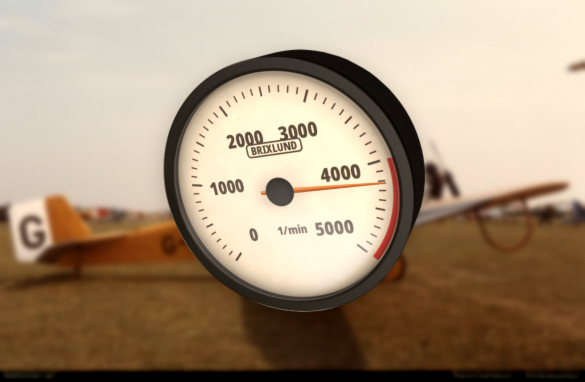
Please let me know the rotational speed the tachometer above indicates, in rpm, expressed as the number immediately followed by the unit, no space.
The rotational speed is 4200rpm
